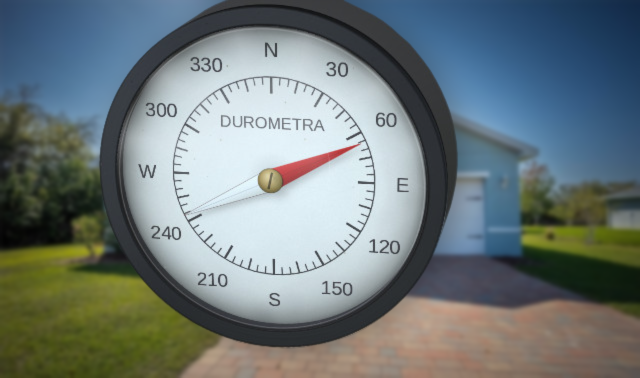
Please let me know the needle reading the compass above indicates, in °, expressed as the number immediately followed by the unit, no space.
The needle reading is 65°
